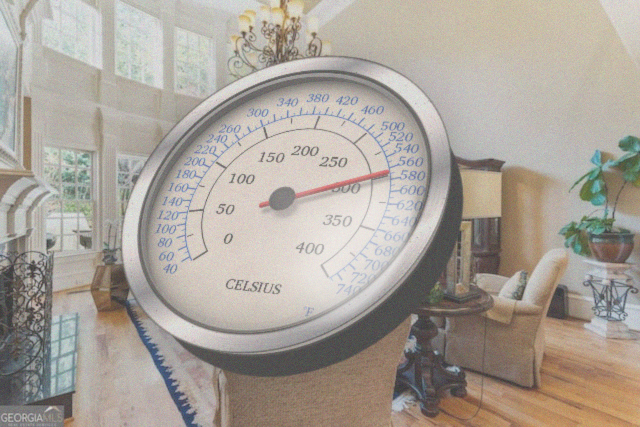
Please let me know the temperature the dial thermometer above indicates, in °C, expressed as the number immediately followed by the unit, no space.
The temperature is 300°C
